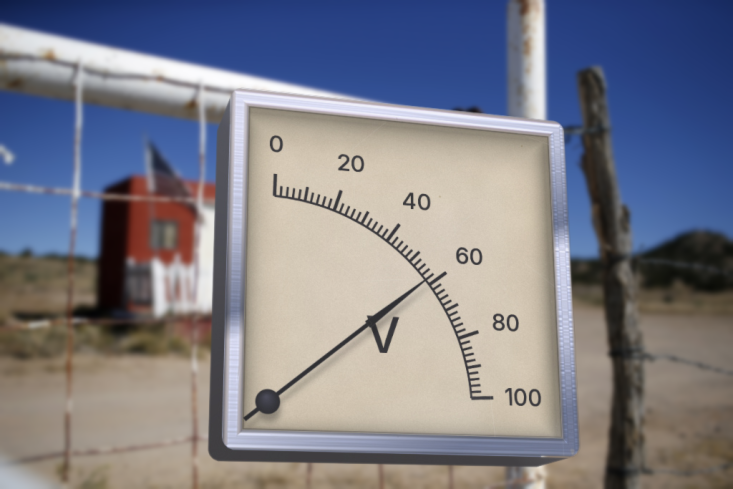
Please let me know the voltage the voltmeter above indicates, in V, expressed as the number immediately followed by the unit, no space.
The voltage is 58V
